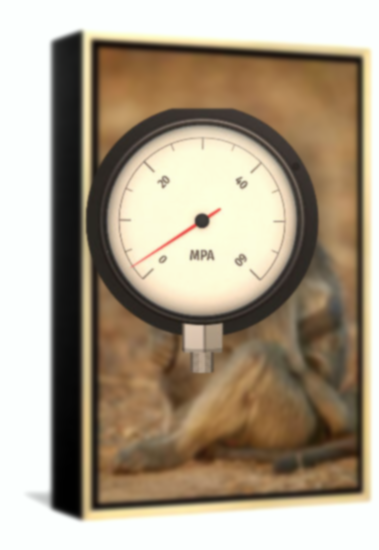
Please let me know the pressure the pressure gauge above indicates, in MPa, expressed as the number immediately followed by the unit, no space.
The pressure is 2.5MPa
